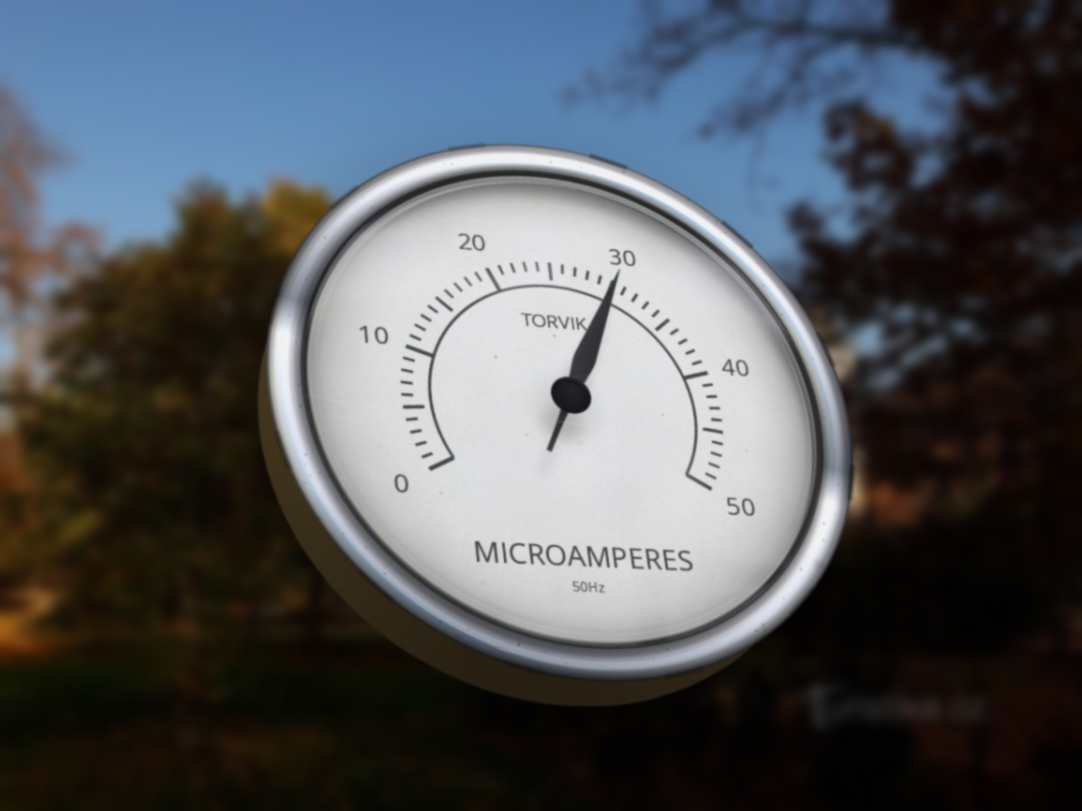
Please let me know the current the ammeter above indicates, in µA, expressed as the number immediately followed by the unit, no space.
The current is 30µA
